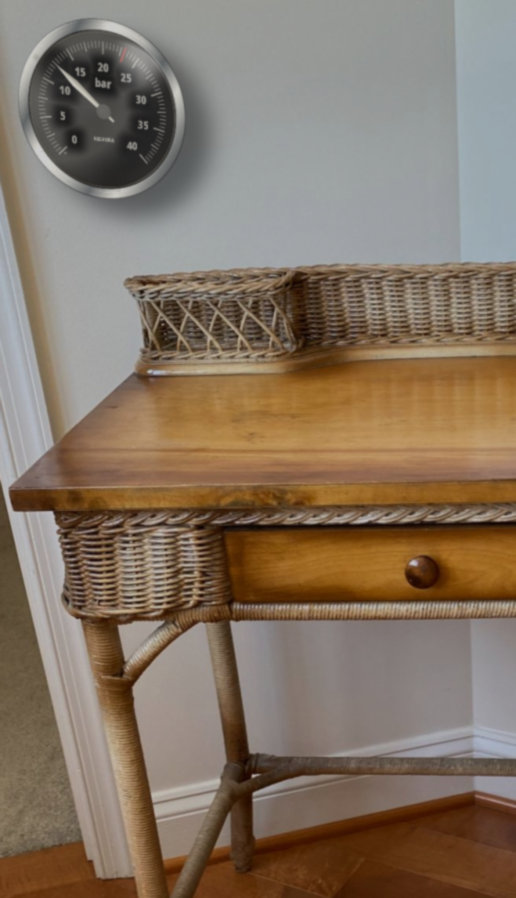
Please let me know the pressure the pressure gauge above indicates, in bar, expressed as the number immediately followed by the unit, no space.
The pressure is 12.5bar
